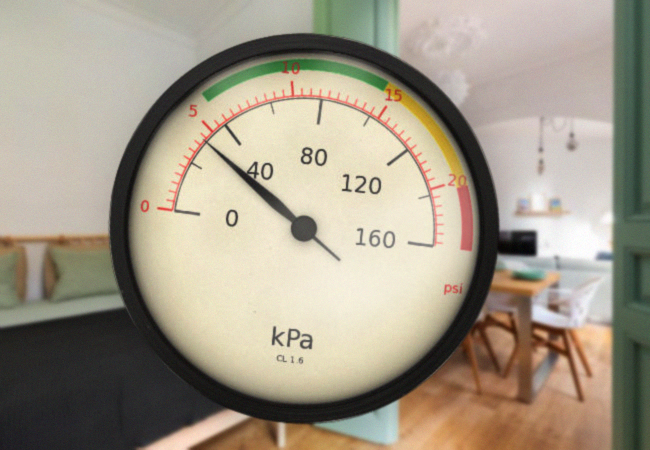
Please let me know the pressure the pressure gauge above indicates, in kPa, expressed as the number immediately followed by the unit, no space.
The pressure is 30kPa
